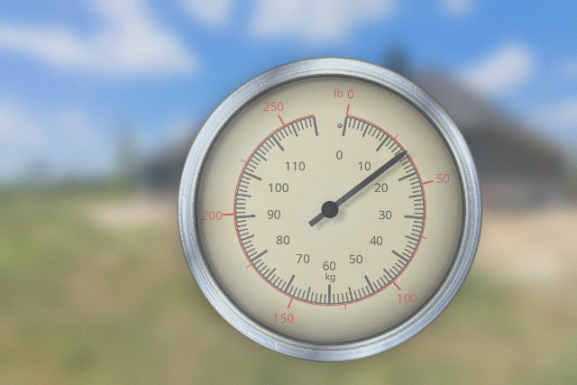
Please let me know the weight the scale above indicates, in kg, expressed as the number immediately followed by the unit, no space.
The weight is 15kg
